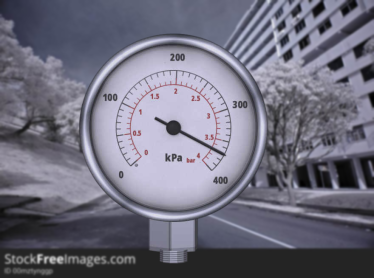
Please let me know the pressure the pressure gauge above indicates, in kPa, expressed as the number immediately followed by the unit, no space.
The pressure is 370kPa
